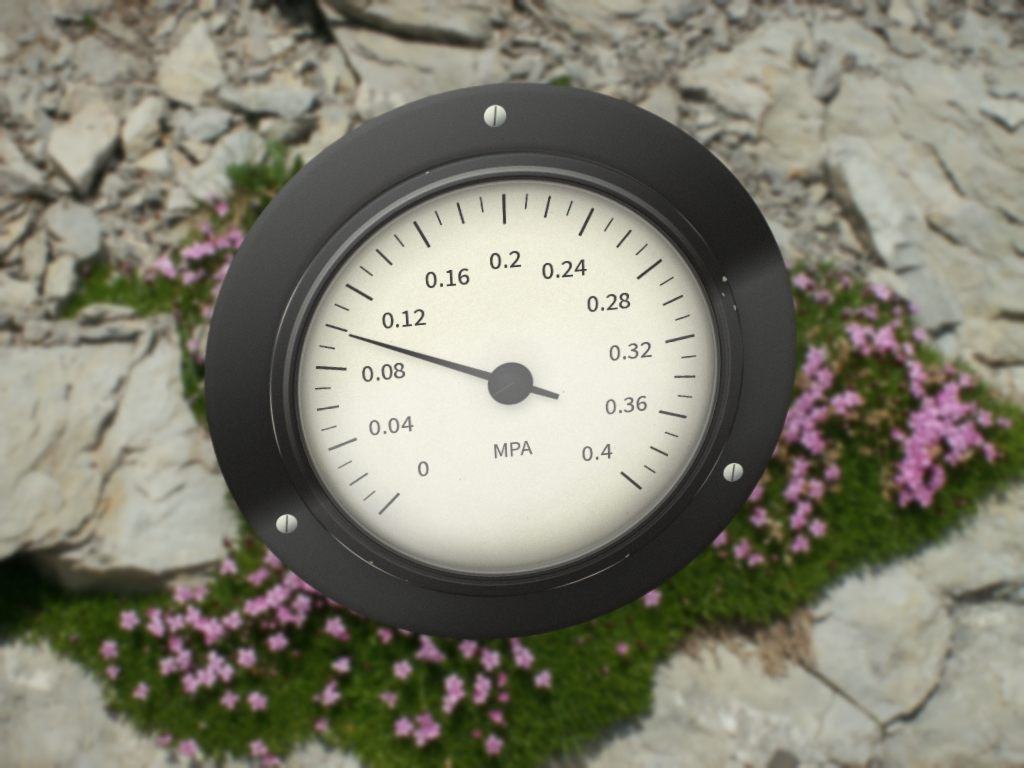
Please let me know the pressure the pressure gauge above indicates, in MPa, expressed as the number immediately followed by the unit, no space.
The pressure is 0.1MPa
